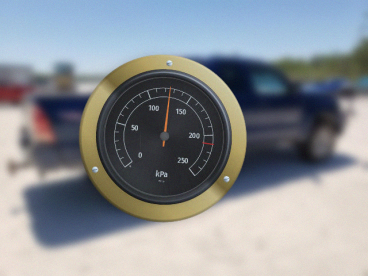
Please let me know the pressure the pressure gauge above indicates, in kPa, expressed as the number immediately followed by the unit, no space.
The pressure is 125kPa
